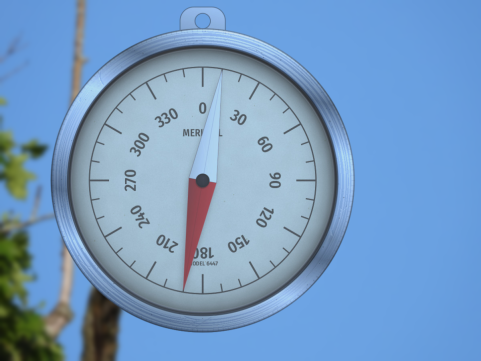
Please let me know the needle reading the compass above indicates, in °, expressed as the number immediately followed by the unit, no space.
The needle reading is 190°
